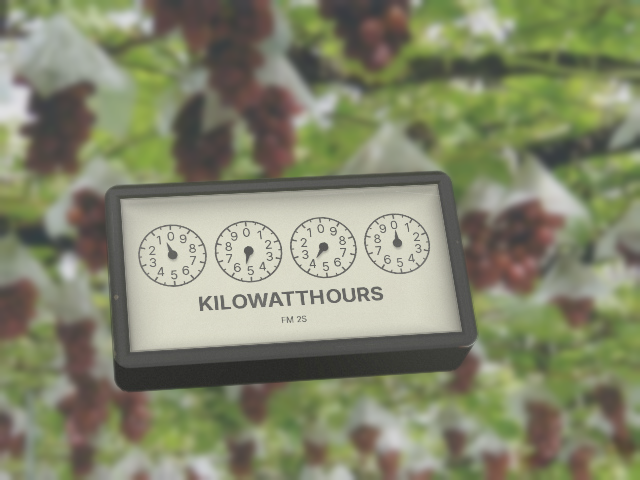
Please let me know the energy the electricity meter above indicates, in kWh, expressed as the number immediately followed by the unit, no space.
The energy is 540kWh
